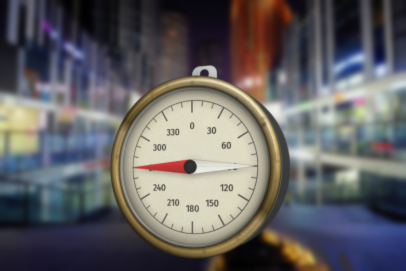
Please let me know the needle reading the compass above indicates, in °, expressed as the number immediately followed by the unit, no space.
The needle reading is 270°
